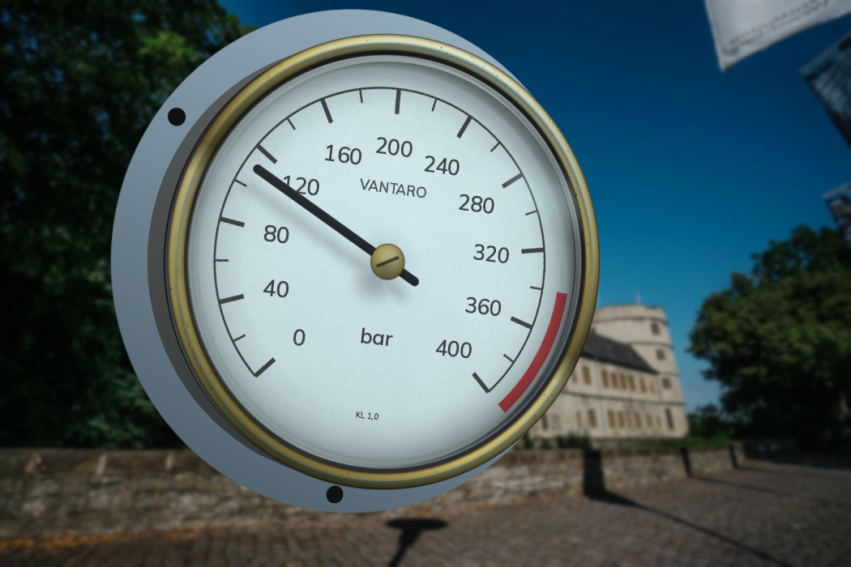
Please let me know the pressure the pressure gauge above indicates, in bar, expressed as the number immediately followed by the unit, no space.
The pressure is 110bar
